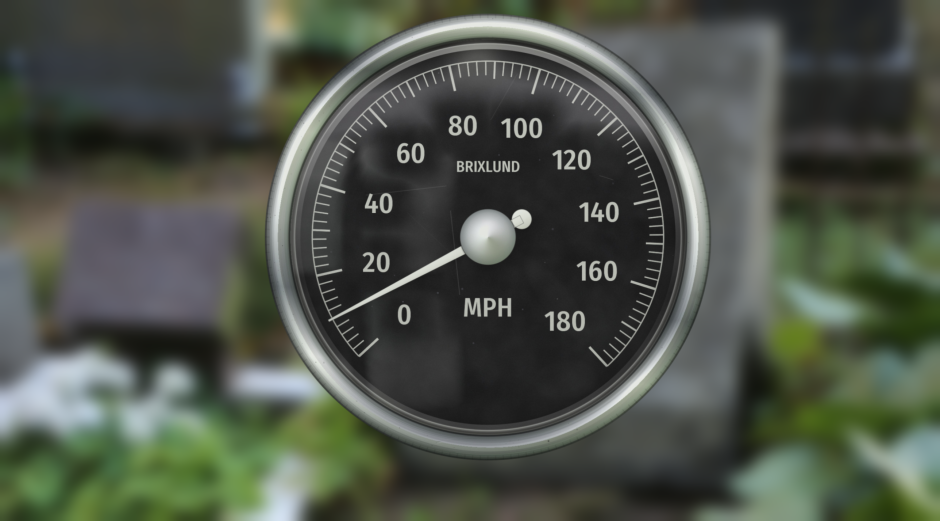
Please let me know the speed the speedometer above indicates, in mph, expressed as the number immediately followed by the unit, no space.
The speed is 10mph
